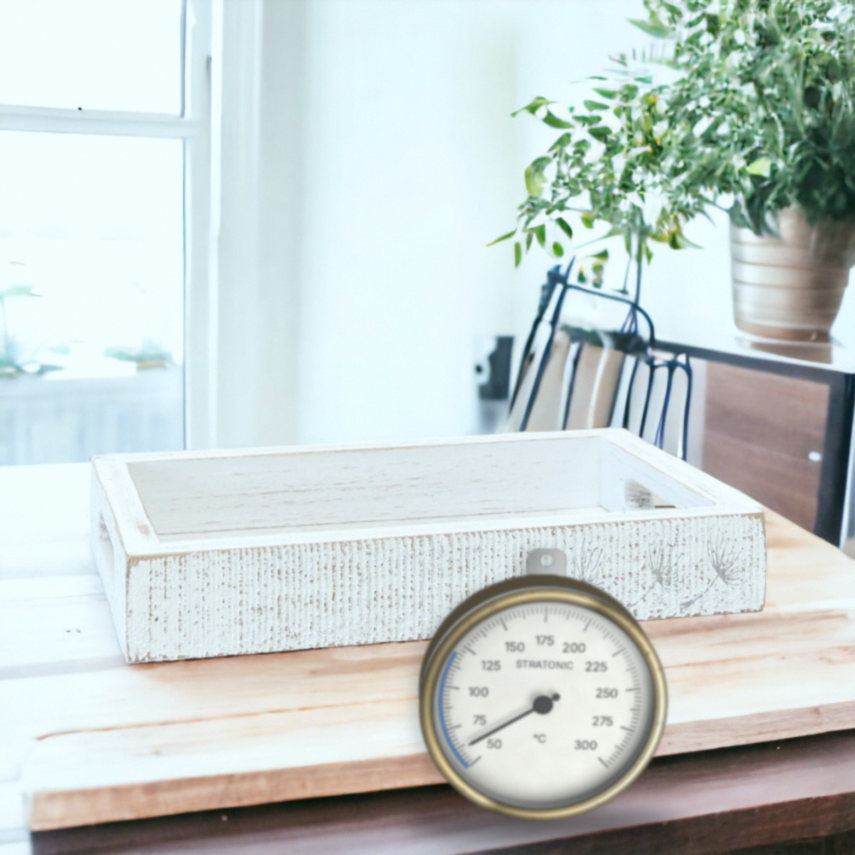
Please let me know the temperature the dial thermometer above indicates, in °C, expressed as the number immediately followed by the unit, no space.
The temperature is 62.5°C
